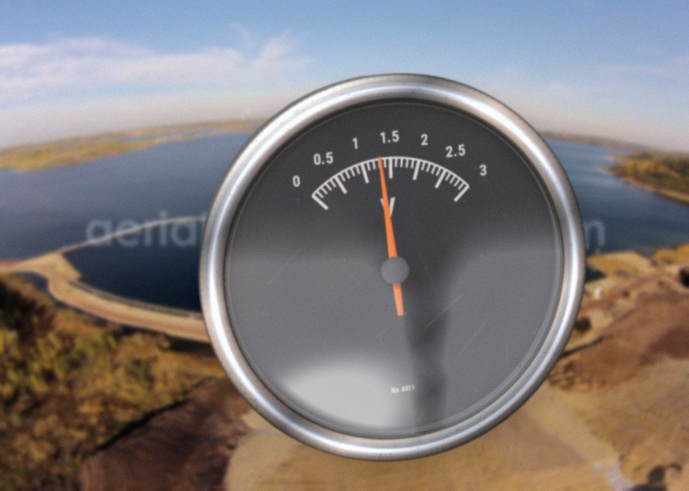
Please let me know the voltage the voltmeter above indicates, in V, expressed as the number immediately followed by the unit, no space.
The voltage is 1.3V
